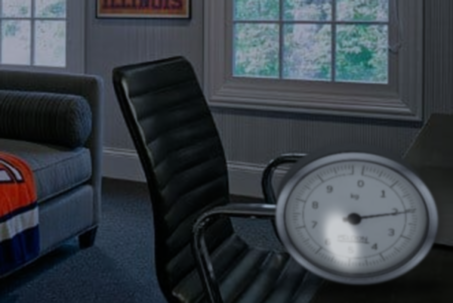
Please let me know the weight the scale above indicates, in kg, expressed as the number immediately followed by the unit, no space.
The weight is 2kg
